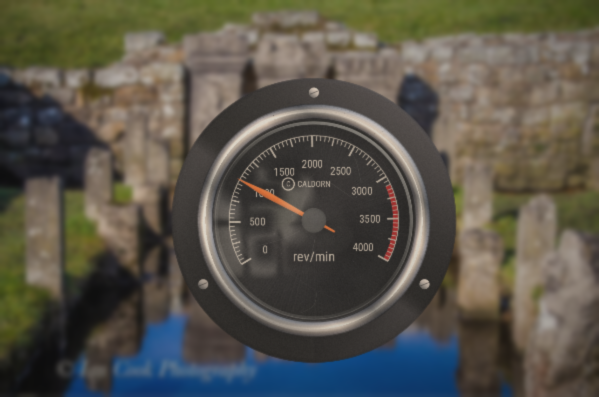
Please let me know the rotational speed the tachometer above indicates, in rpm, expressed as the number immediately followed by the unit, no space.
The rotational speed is 1000rpm
